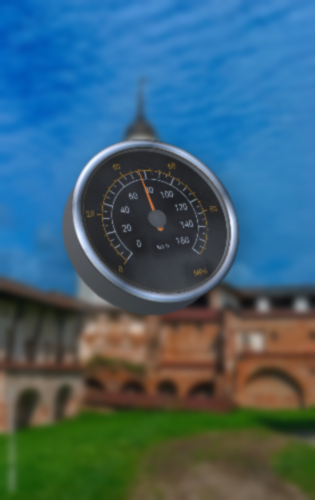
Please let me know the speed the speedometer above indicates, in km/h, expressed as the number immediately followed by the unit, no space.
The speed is 75km/h
